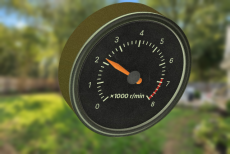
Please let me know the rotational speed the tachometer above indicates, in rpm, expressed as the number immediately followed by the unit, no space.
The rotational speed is 2200rpm
